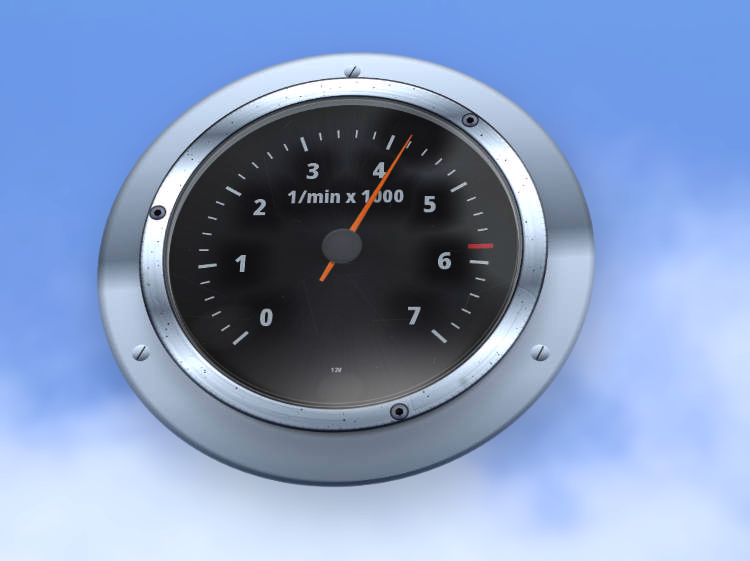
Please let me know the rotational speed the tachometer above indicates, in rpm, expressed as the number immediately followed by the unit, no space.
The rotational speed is 4200rpm
